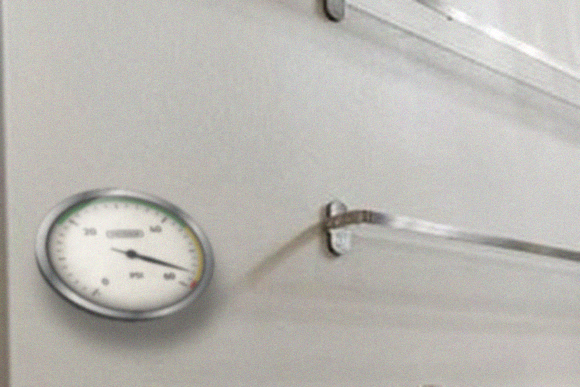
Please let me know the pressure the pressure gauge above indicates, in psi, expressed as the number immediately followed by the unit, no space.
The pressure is 56psi
